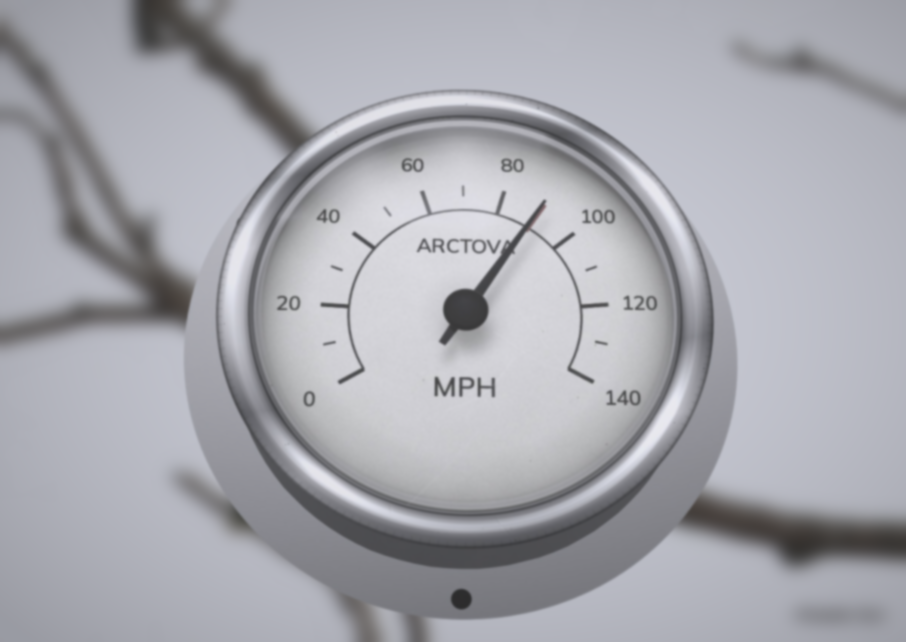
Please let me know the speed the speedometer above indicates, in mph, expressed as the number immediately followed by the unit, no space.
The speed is 90mph
